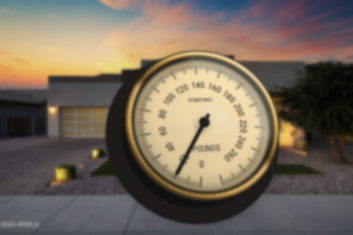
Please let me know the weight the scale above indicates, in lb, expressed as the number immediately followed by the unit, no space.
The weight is 20lb
